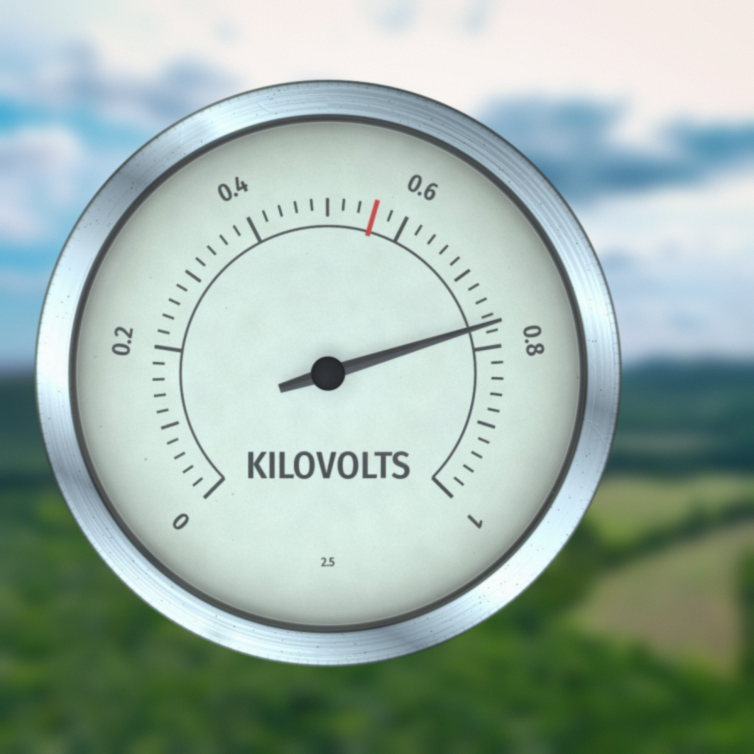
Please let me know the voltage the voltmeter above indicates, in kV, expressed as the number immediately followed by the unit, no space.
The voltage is 0.77kV
